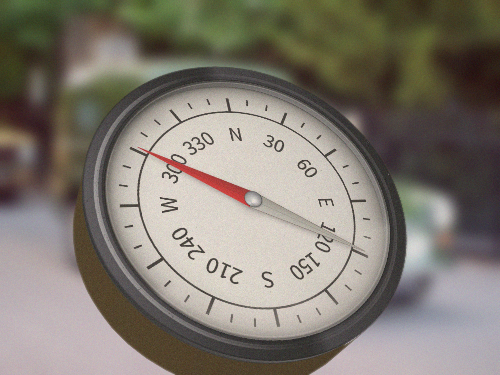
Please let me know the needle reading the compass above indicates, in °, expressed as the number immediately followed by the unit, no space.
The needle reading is 300°
